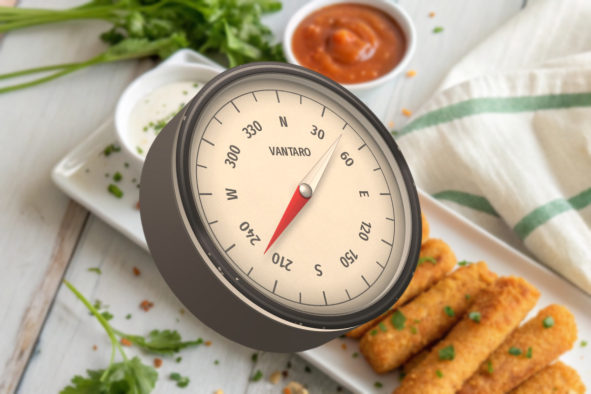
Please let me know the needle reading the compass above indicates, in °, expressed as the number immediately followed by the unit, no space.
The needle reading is 225°
